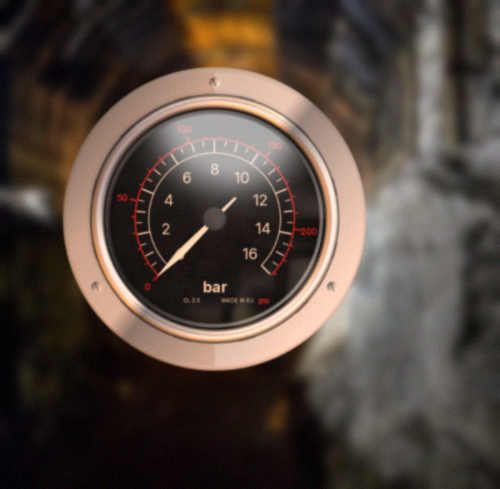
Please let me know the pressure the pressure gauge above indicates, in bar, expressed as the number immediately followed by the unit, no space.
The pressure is 0bar
